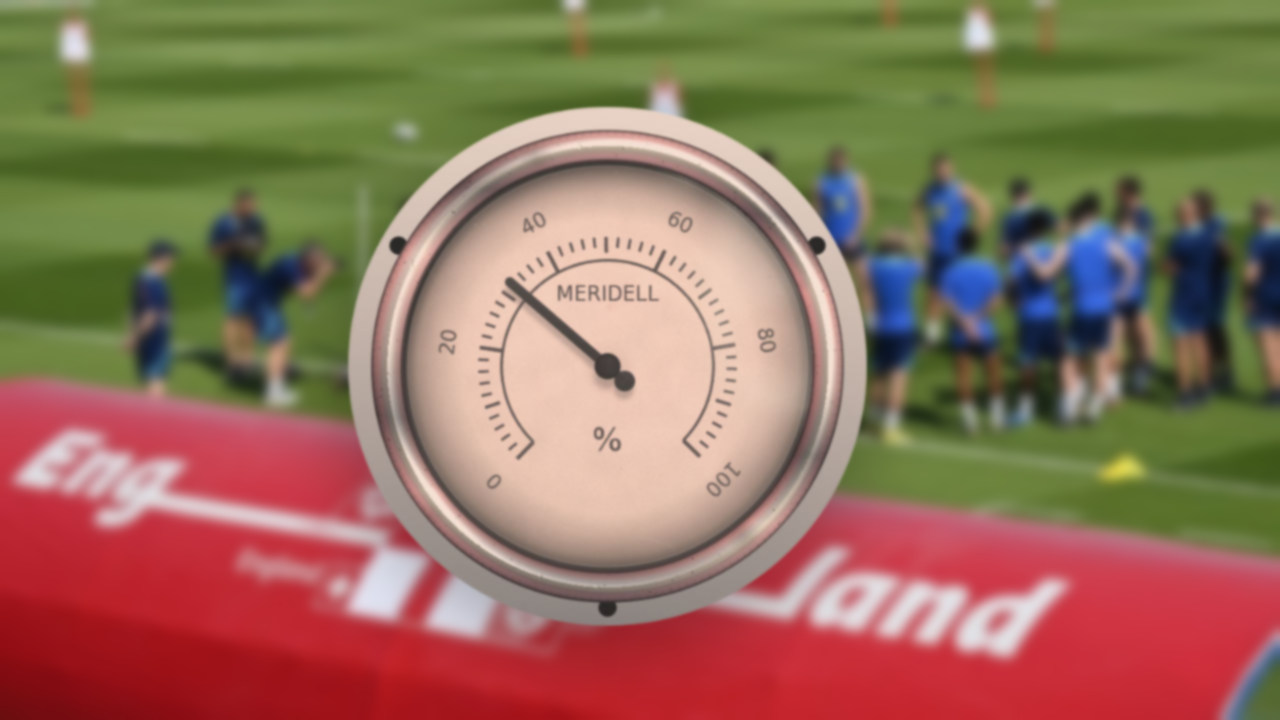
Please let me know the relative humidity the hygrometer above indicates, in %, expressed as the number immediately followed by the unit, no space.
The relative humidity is 32%
